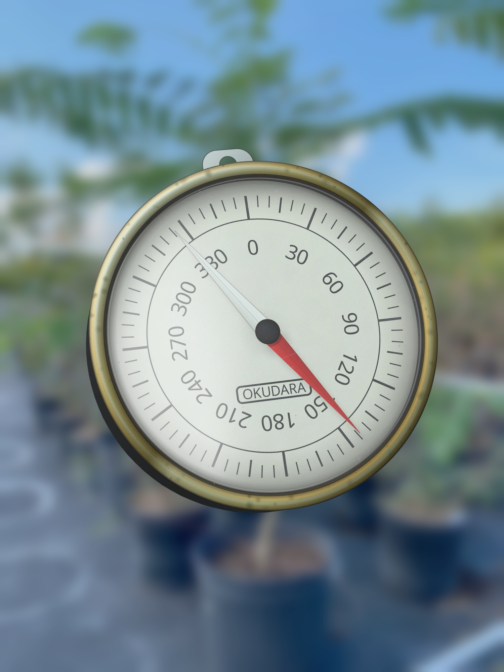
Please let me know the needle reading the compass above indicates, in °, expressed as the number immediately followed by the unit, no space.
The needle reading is 145°
